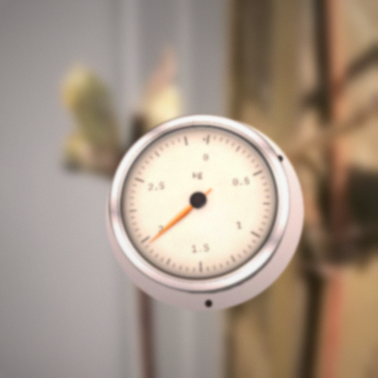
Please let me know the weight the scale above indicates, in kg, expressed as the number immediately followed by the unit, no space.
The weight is 1.95kg
